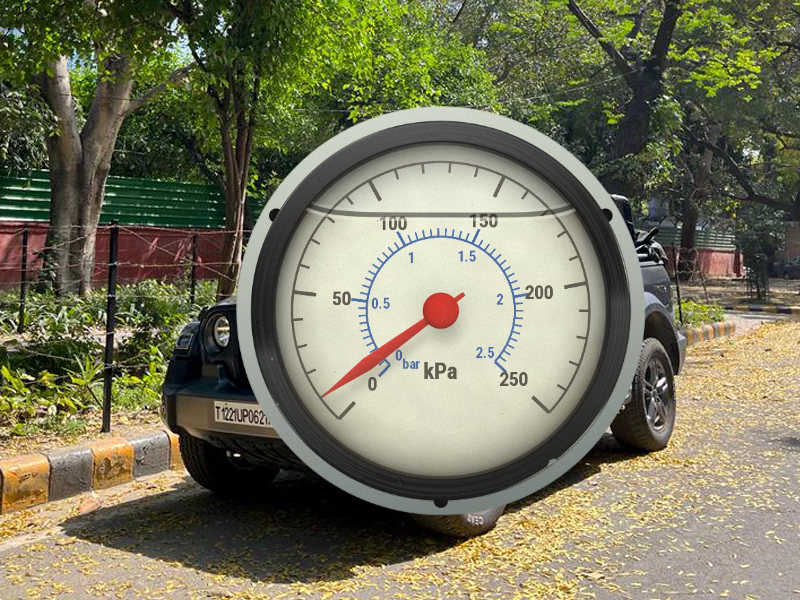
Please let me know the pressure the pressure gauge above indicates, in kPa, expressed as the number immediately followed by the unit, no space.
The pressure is 10kPa
